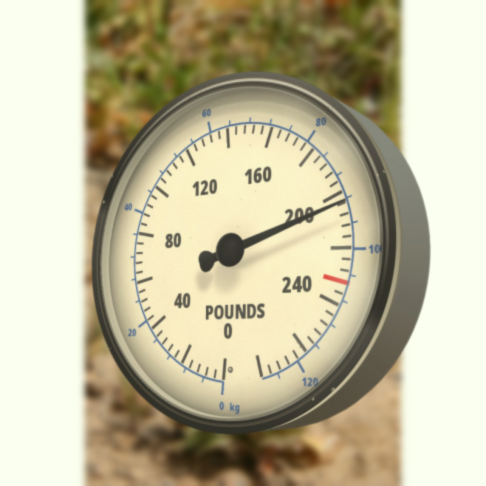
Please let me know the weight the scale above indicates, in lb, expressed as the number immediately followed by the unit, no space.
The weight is 204lb
